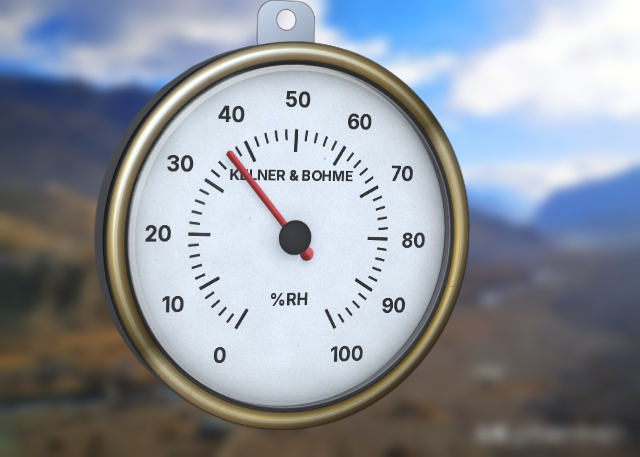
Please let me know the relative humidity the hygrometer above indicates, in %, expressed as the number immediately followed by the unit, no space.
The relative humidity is 36%
